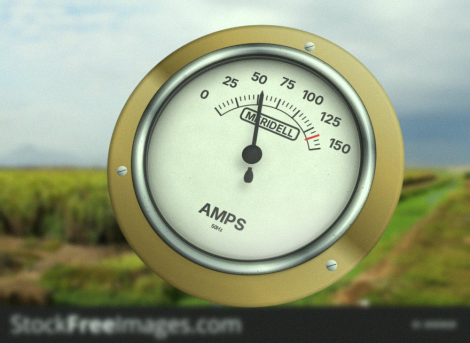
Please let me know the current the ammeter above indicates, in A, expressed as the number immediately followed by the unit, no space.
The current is 55A
